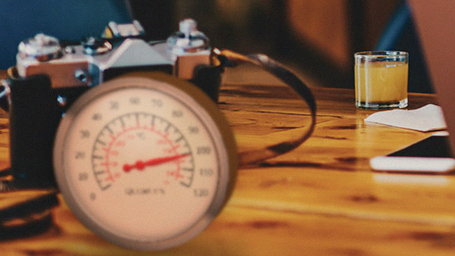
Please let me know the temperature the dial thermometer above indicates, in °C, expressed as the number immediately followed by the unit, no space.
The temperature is 100°C
